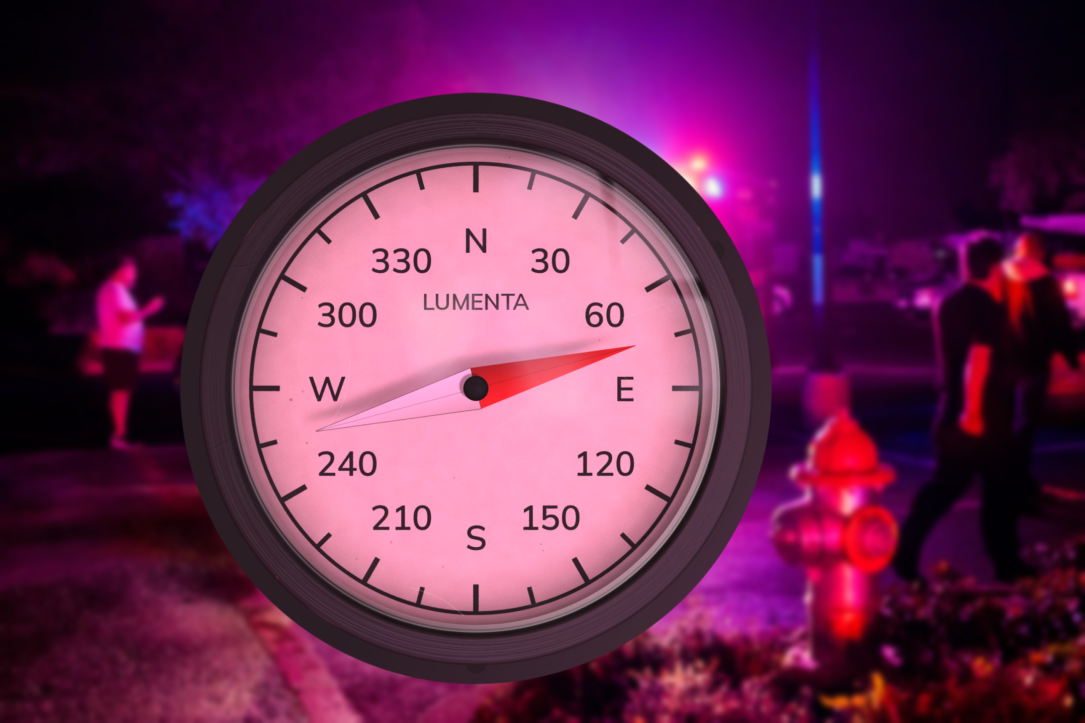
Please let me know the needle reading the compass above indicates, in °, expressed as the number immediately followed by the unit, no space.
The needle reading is 75°
